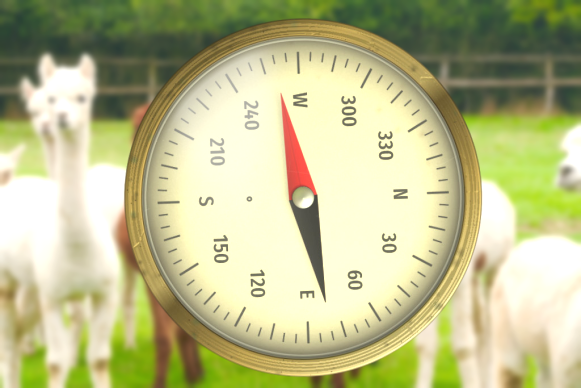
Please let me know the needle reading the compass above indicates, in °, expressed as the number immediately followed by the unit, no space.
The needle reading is 260°
